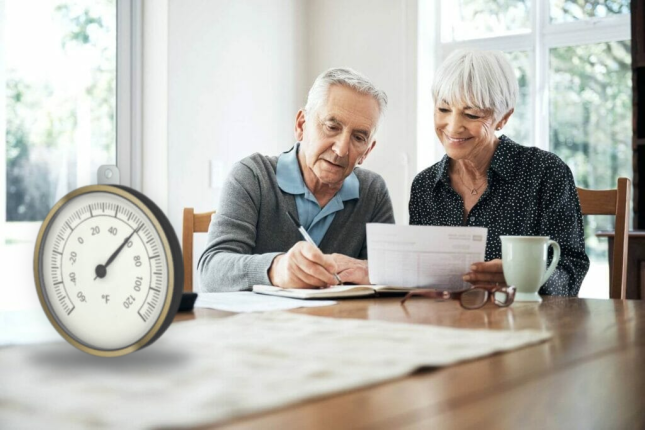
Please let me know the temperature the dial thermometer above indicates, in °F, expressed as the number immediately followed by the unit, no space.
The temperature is 60°F
